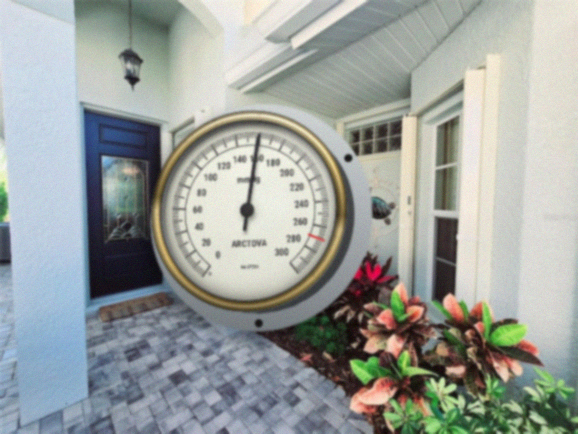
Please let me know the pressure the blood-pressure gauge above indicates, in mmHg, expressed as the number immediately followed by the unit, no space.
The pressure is 160mmHg
